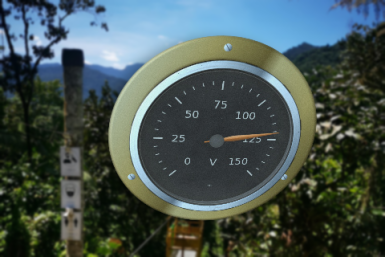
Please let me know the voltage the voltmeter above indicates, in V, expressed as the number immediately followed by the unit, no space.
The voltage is 120V
